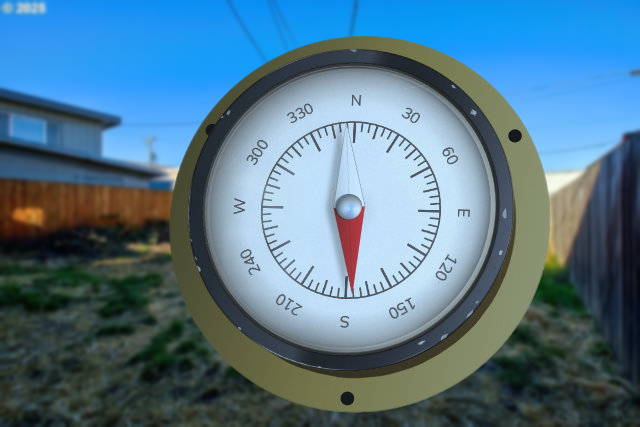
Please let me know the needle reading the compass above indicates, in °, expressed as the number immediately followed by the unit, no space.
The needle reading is 175°
